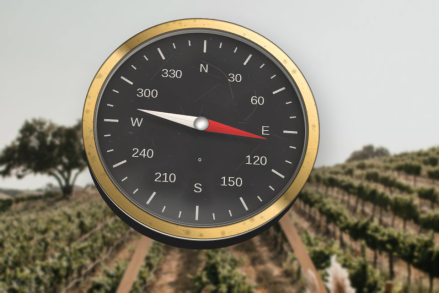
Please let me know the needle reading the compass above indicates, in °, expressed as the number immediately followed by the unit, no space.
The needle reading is 100°
